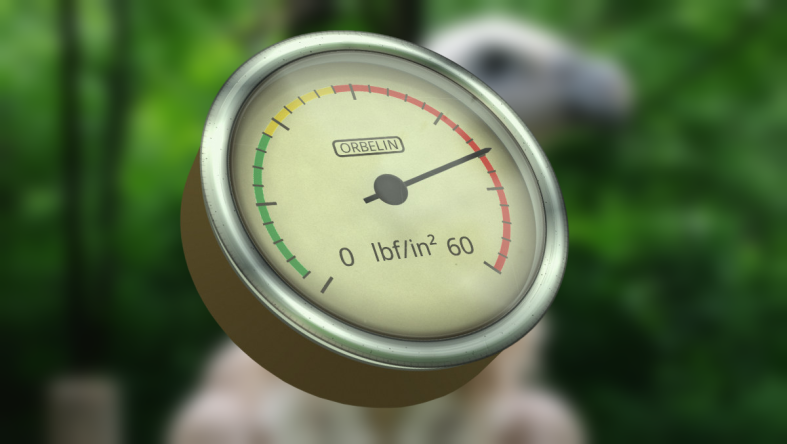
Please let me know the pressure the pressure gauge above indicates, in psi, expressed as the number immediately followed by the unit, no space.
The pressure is 46psi
